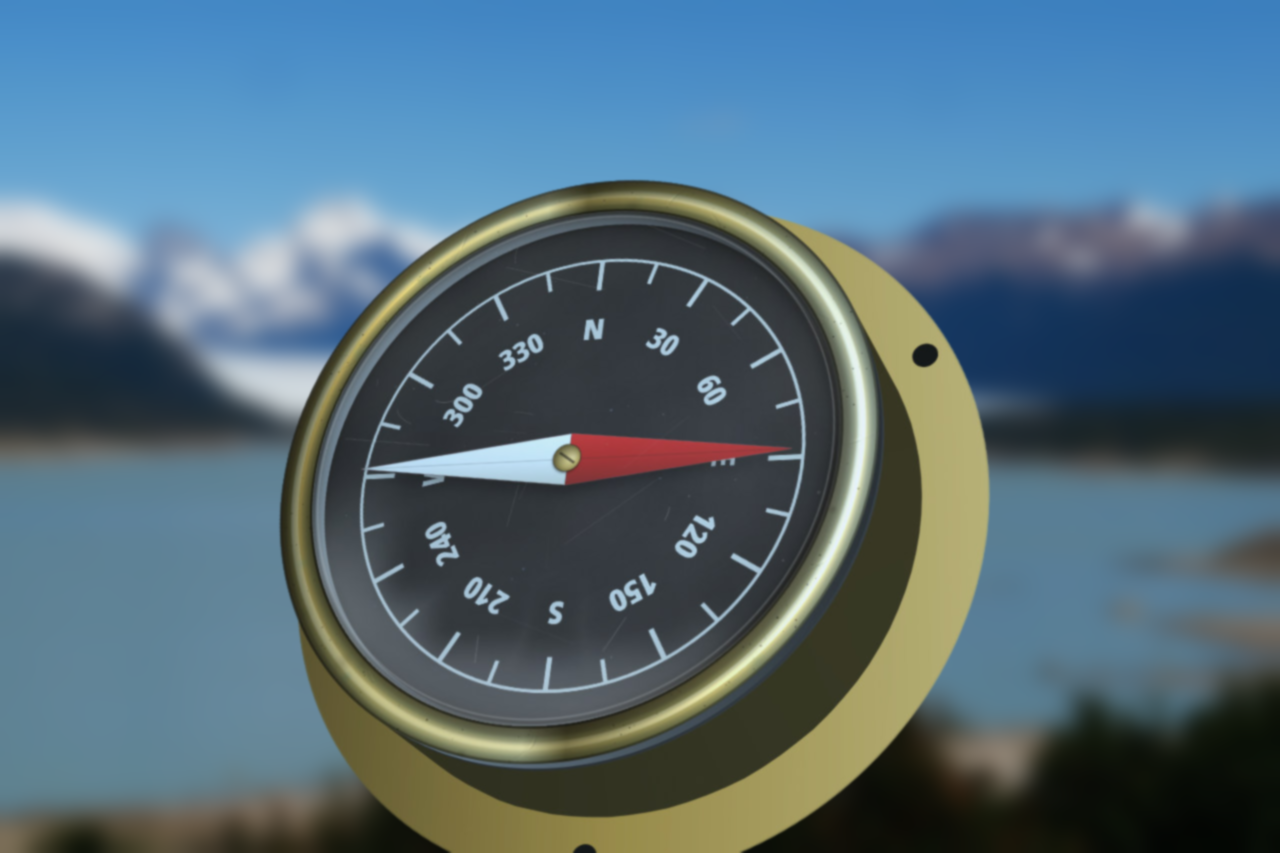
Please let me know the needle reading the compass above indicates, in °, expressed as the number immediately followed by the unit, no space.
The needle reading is 90°
